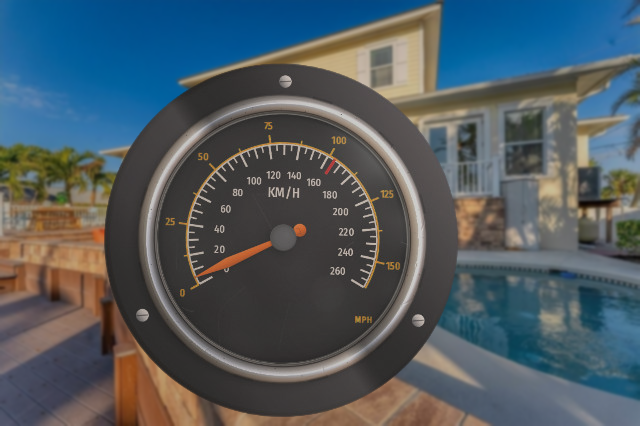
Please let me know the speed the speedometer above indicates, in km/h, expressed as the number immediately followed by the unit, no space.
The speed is 5km/h
